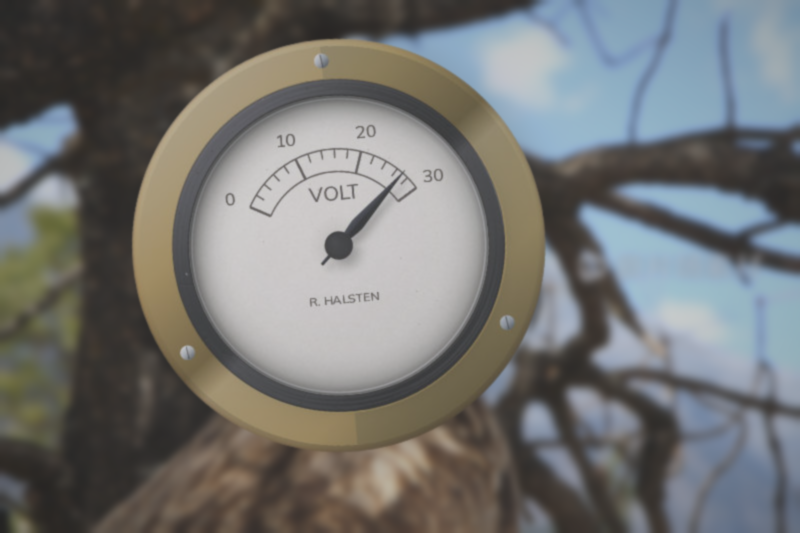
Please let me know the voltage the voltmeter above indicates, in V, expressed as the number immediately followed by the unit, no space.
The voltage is 27V
